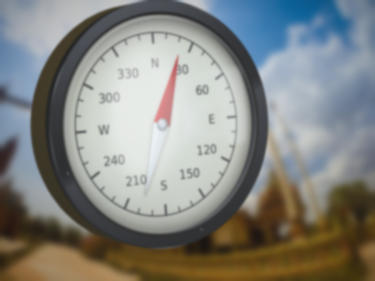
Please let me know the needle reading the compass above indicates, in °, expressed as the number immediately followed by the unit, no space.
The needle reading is 20°
